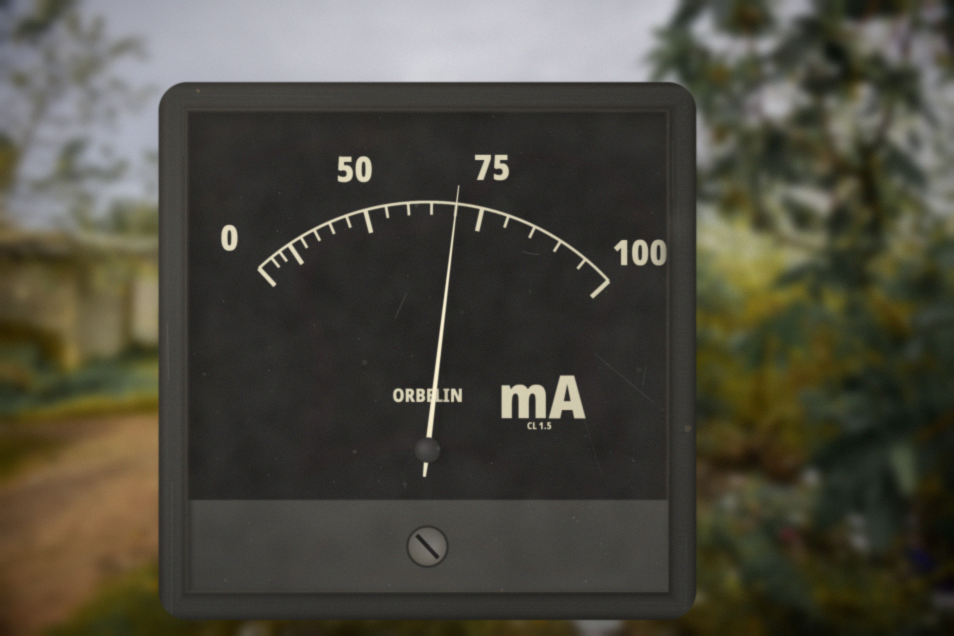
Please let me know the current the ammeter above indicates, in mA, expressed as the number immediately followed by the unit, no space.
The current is 70mA
